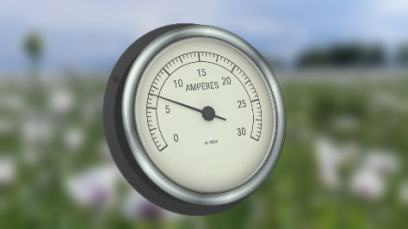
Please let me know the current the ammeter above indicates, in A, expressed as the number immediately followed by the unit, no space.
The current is 6.5A
